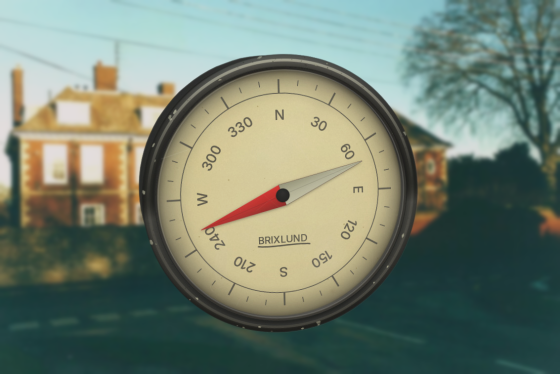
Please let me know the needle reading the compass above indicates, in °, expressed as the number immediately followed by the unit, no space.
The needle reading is 250°
